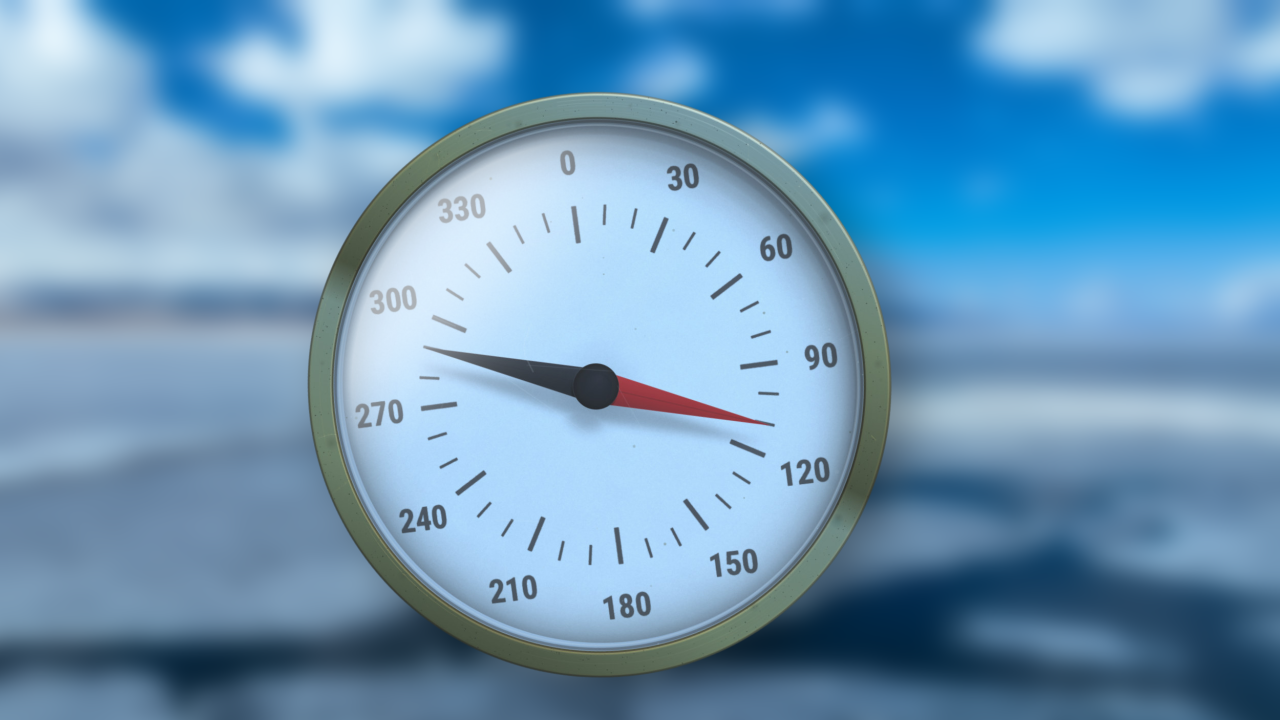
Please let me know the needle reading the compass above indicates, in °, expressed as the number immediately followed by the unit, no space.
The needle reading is 110°
